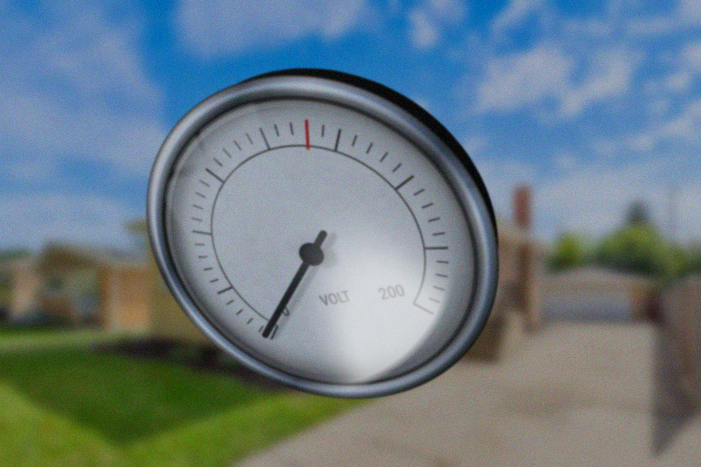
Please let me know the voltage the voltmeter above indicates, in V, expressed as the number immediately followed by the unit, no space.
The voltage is 2.5V
